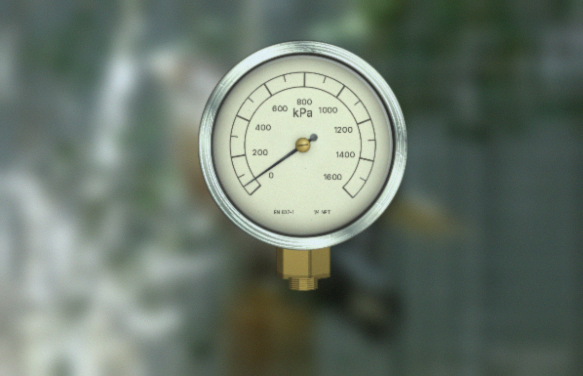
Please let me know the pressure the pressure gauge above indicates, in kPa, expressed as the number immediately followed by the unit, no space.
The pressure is 50kPa
